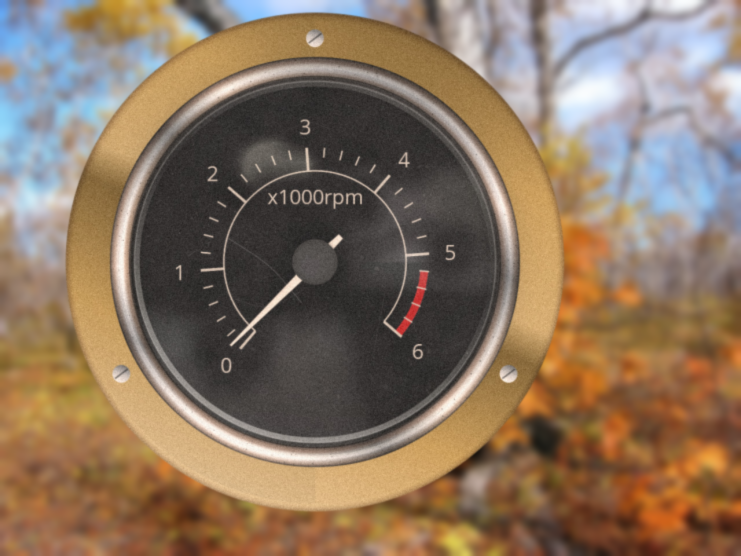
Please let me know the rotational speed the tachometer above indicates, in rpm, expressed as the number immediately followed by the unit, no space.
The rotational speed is 100rpm
